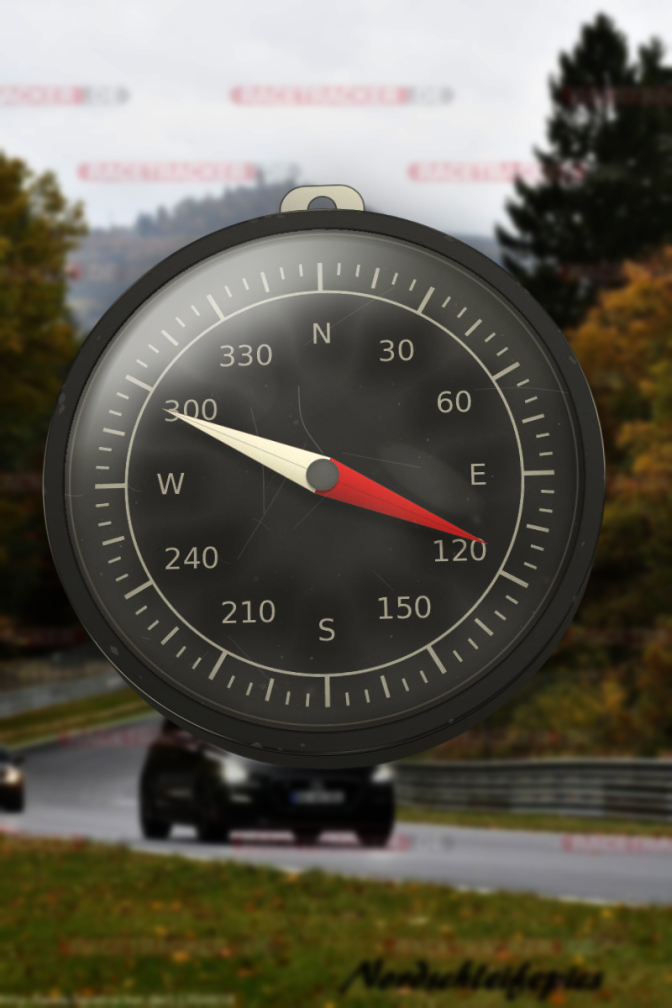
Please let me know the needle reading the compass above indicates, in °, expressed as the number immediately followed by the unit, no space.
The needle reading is 115°
